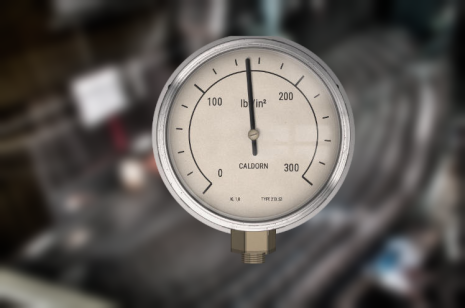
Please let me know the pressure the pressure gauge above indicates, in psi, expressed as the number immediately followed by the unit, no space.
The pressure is 150psi
